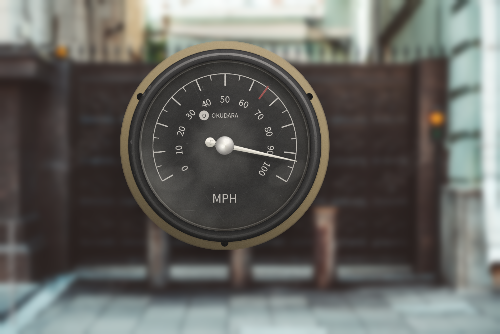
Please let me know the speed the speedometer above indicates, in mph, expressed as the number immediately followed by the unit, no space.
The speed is 92.5mph
